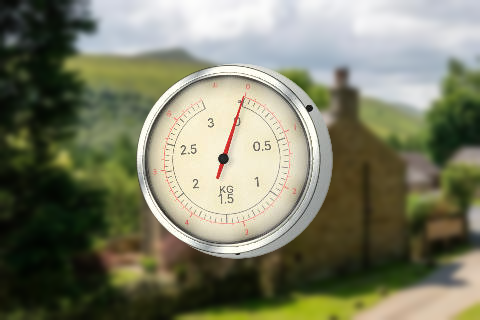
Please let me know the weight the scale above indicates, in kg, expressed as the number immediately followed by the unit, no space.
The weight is 0kg
